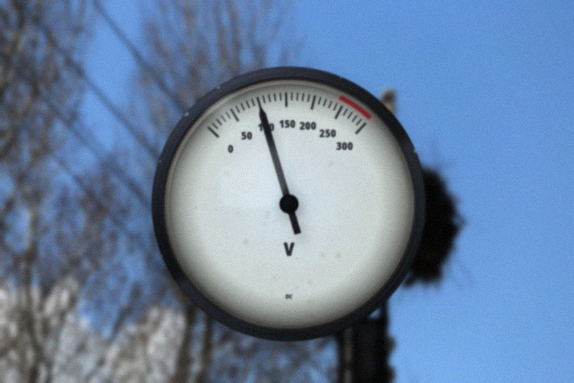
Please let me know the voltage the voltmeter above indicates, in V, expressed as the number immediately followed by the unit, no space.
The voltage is 100V
